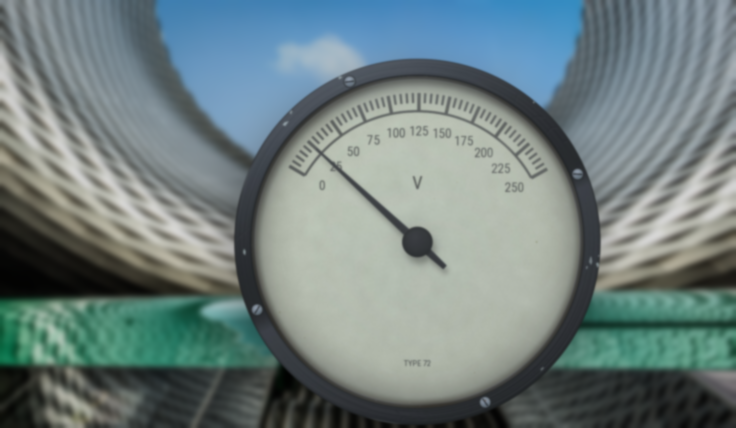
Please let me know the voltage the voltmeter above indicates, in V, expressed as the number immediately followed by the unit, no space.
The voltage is 25V
